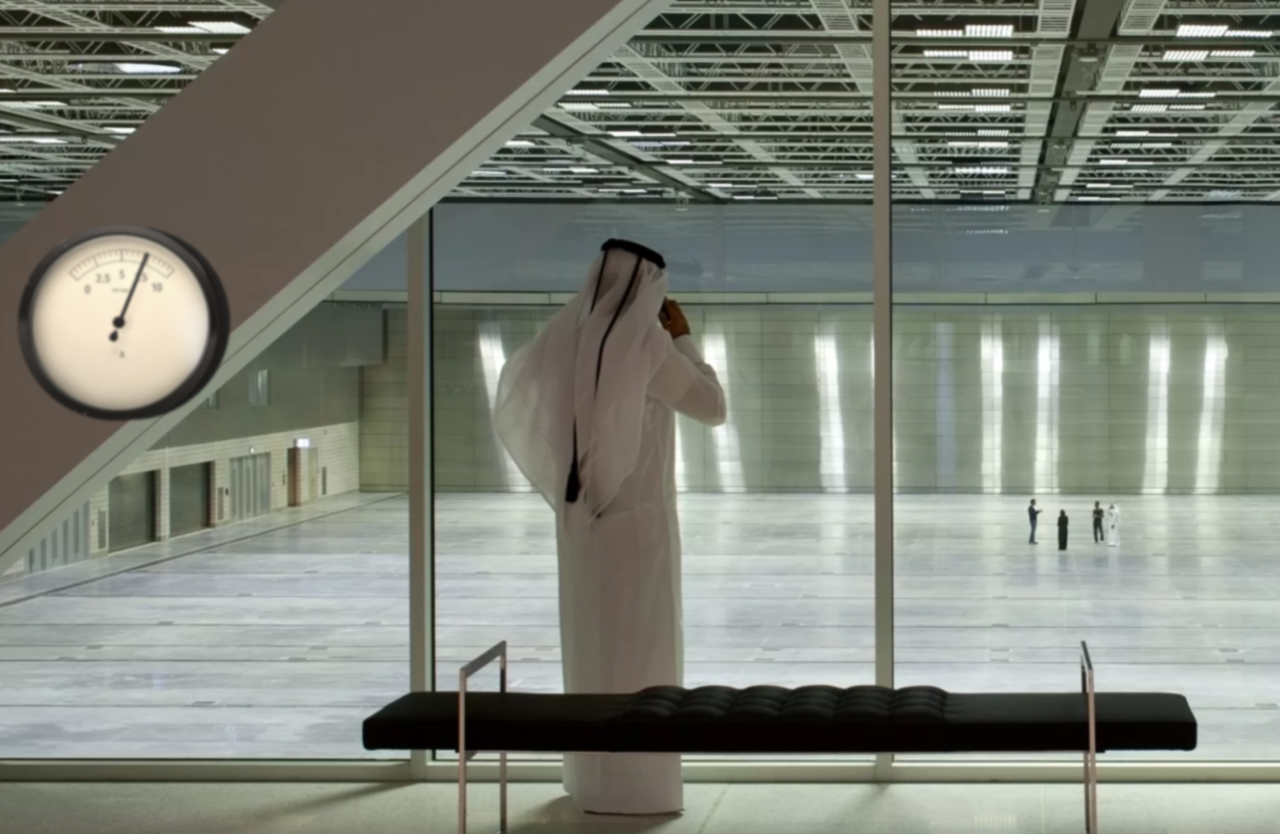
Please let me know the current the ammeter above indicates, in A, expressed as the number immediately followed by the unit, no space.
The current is 7.5A
